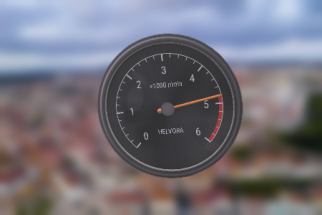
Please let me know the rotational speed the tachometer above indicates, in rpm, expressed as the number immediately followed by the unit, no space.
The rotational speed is 4800rpm
